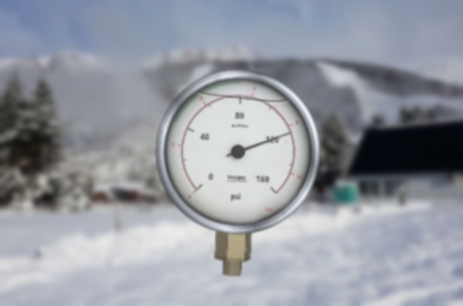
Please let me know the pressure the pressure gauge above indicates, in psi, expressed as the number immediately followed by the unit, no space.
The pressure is 120psi
